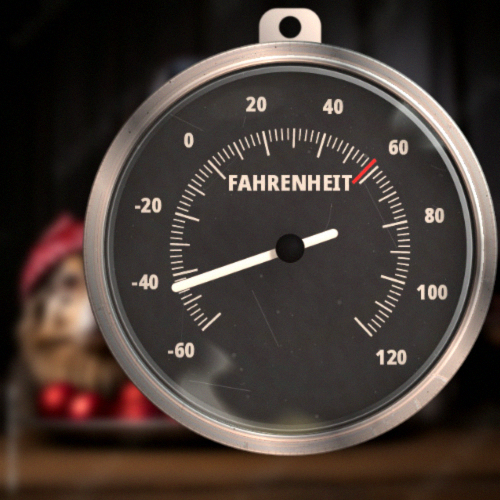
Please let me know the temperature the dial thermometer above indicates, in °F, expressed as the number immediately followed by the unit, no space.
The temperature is -44°F
